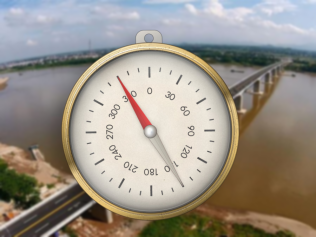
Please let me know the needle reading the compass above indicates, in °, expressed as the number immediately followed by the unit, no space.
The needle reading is 330°
